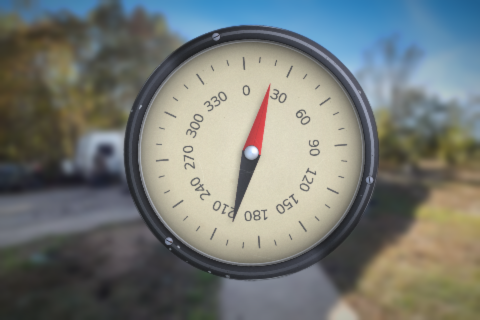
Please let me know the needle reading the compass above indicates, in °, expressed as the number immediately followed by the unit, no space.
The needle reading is 20°
